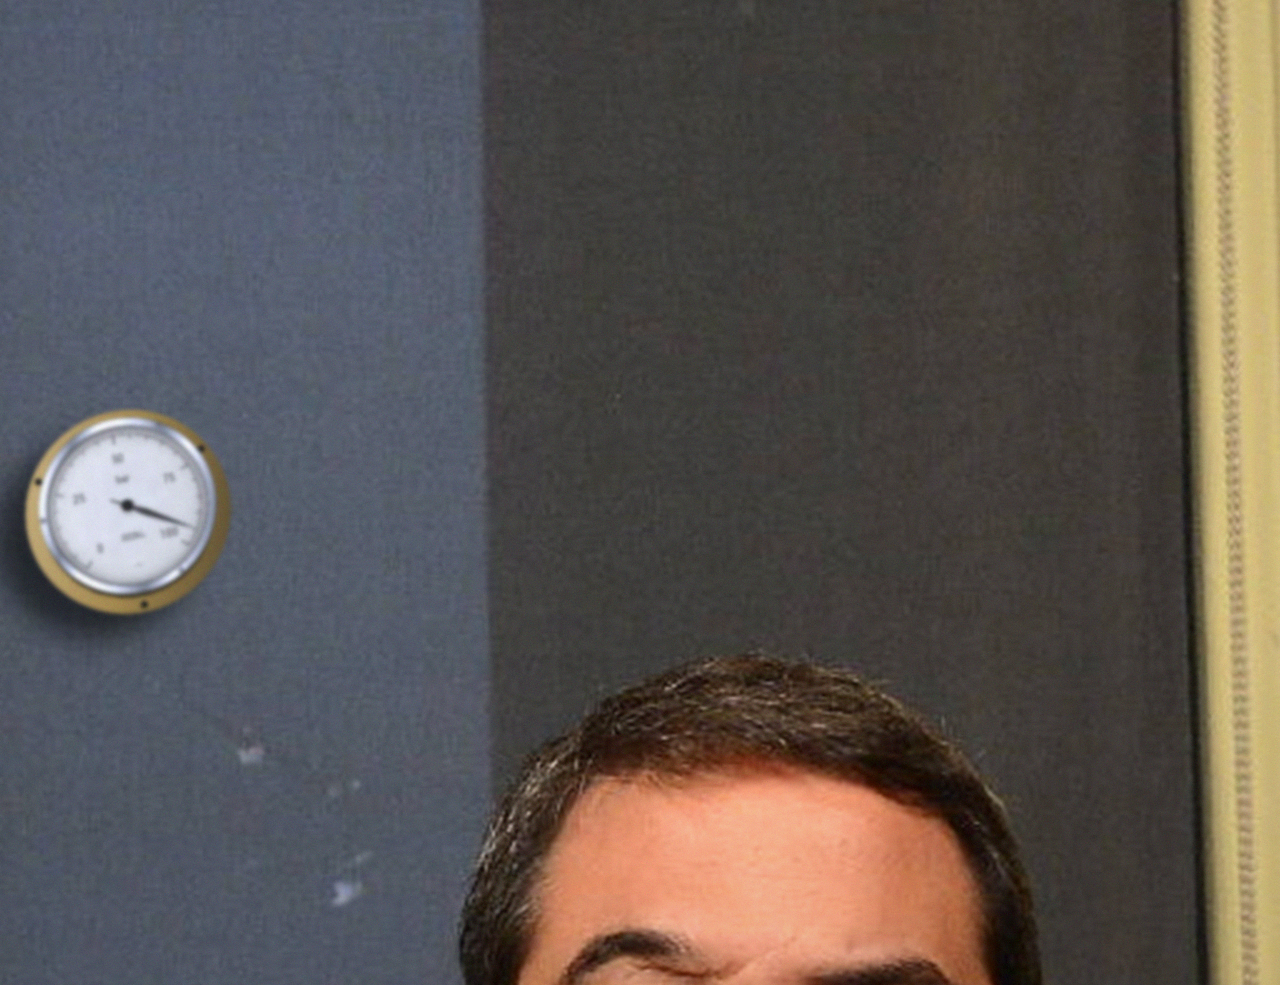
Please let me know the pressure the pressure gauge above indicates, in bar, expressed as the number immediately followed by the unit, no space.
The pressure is 95bar
